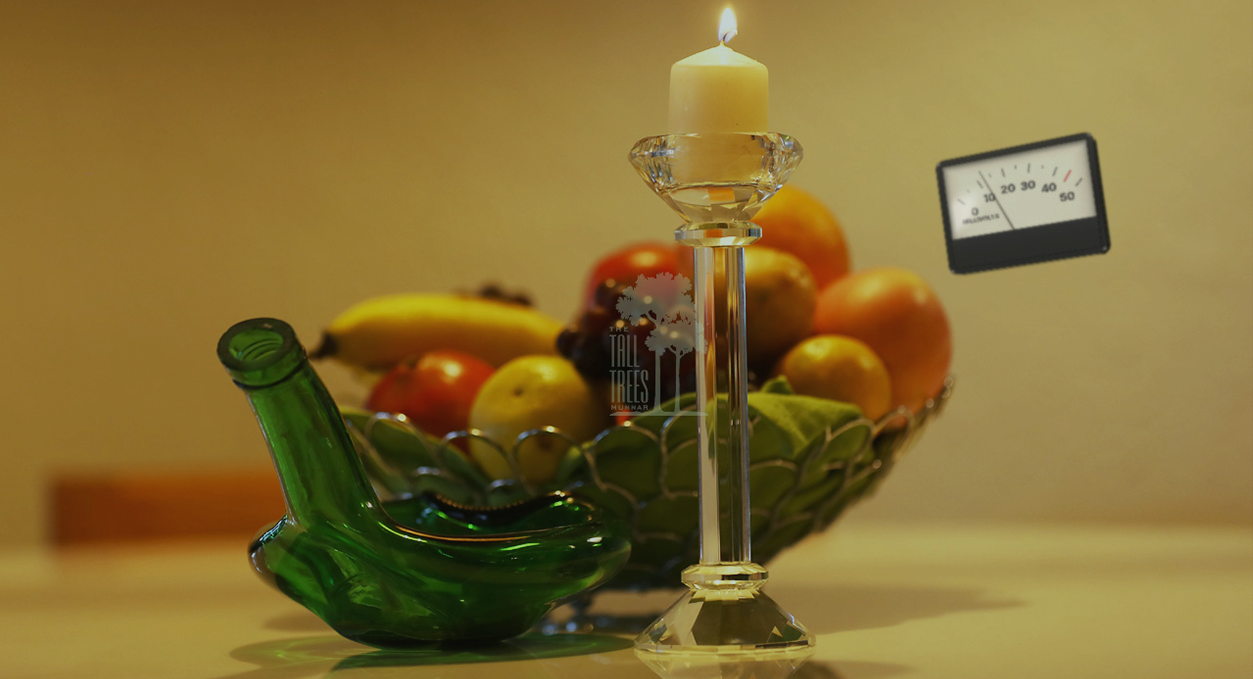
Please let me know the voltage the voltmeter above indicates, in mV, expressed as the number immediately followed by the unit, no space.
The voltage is 12.5mV
